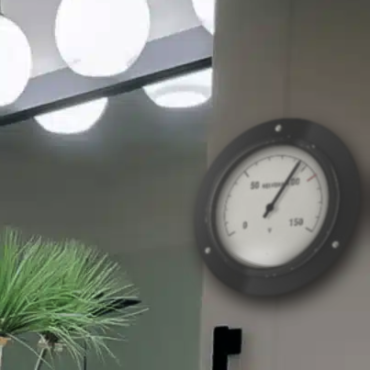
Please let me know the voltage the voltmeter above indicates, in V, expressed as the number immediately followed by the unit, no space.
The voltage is 95V
